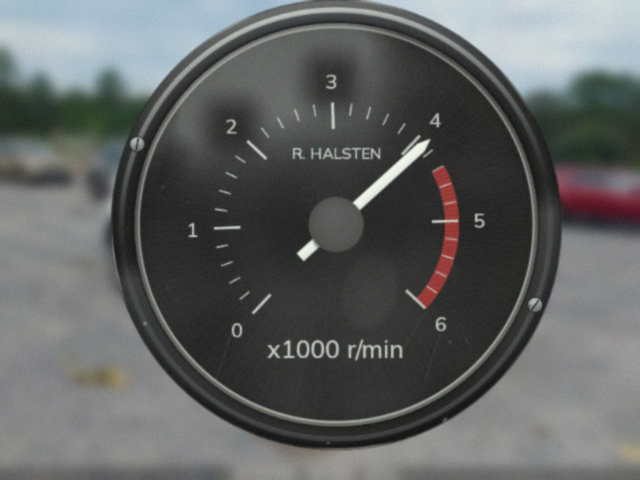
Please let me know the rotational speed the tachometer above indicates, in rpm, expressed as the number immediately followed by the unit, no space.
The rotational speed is 4100rpm
